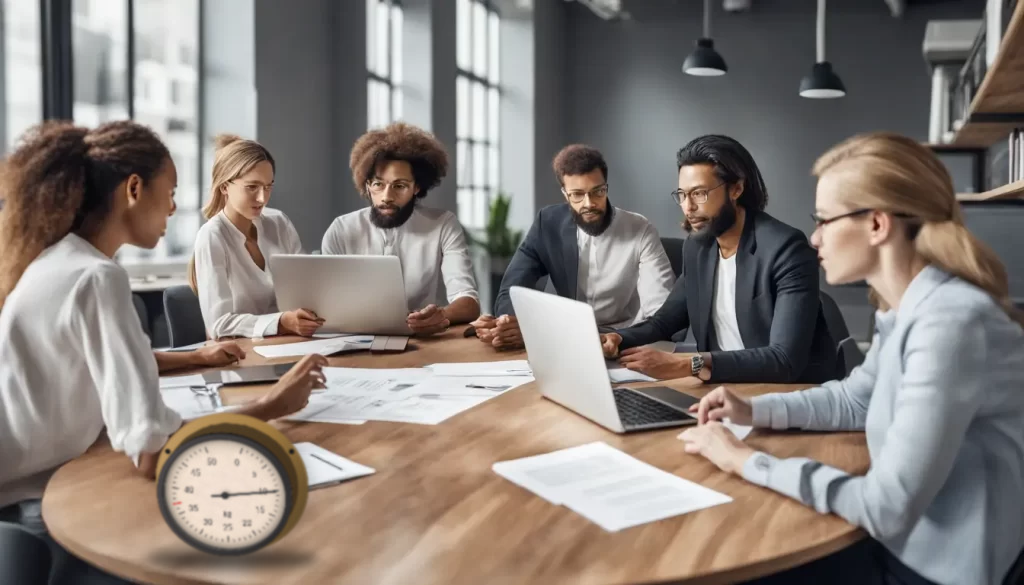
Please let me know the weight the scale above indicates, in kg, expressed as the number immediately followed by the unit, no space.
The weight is 10kg
